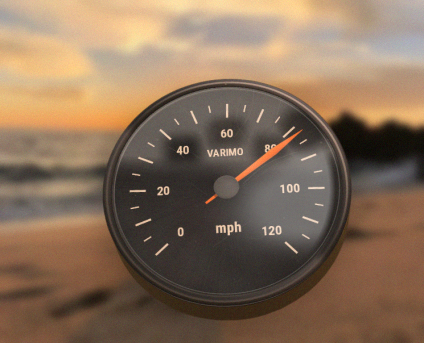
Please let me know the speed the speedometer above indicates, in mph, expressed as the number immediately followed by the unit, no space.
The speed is 82.5mph
